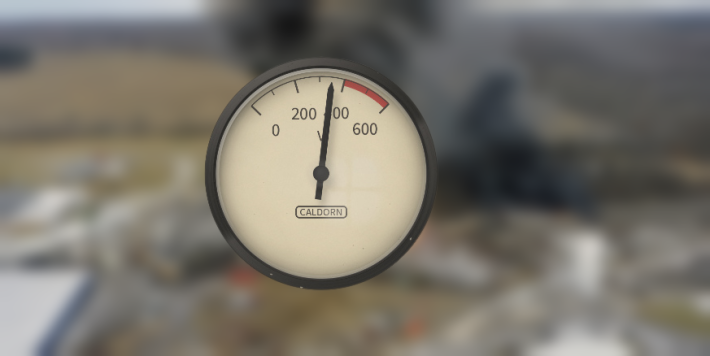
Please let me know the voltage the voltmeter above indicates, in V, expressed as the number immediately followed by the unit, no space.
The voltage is 350V
